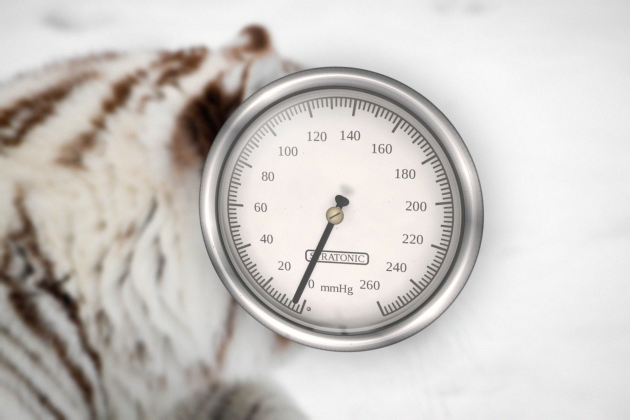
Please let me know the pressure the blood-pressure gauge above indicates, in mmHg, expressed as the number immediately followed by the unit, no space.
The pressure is 4mmHg
